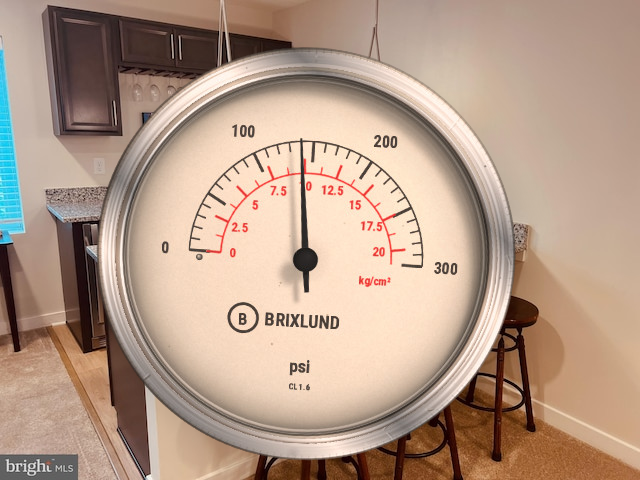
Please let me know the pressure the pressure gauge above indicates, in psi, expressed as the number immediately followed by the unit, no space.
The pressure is 140psi
